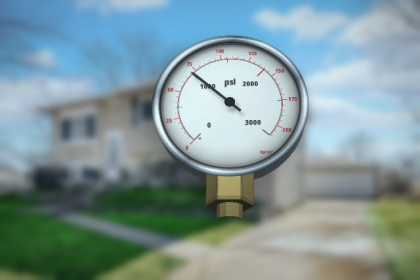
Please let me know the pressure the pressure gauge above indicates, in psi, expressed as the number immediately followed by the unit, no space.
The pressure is 1000psi
